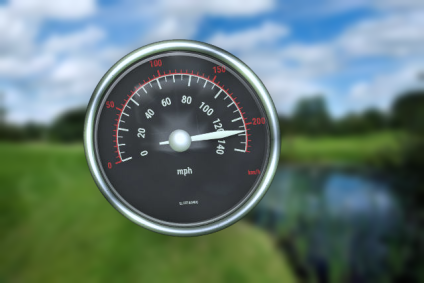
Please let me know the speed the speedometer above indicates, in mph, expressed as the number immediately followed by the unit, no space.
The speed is 127.5mph
